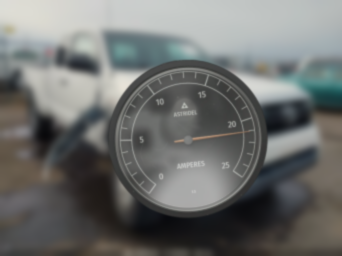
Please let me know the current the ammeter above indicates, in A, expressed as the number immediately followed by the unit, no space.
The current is 21A
